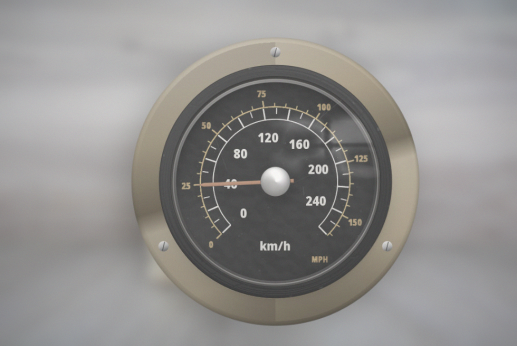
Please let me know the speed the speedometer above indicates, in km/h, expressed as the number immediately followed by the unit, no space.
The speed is 40km/h
